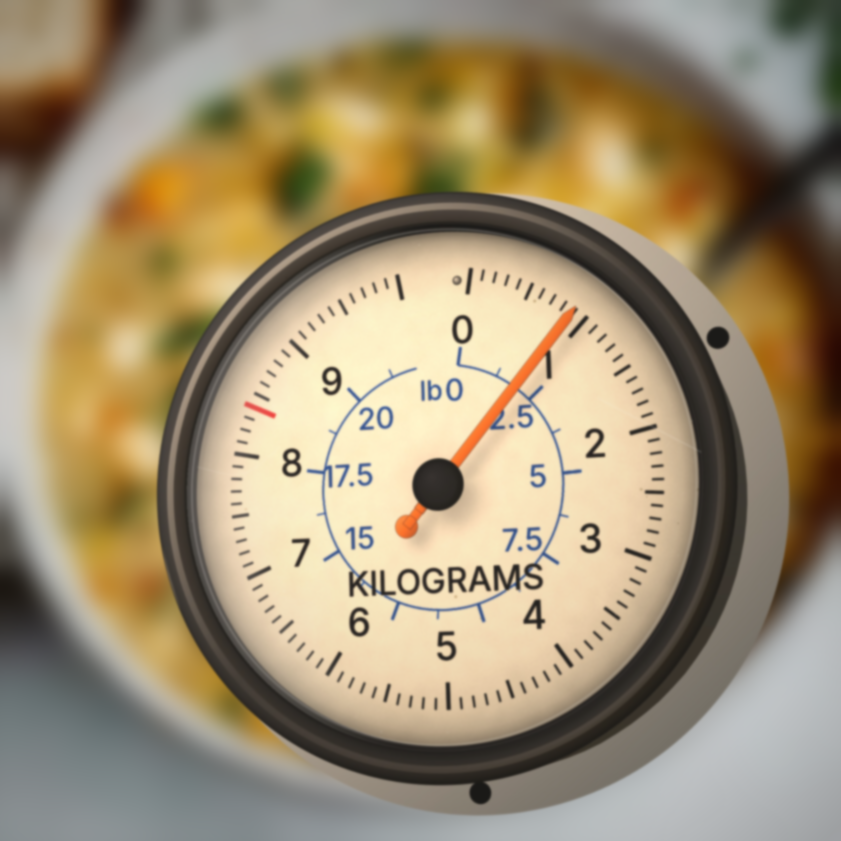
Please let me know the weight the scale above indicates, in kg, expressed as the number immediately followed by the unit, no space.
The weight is 0.9kg
